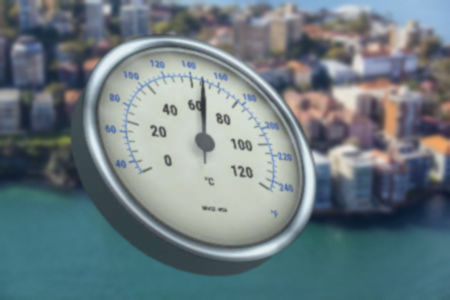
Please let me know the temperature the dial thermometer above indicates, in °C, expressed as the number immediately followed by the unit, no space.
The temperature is 64°C
